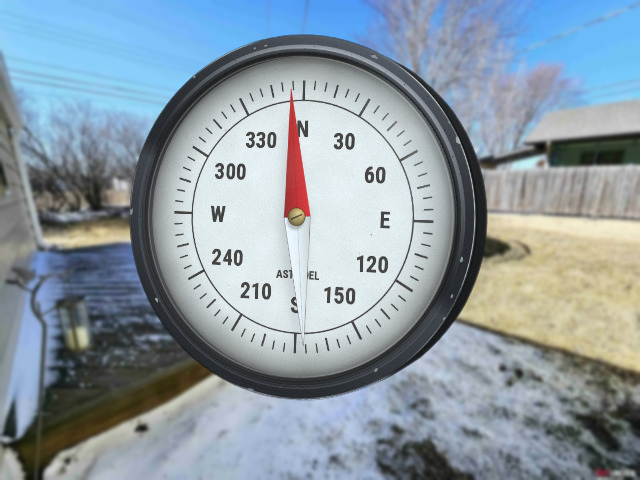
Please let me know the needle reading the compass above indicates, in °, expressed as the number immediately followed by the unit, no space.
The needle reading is 355°
